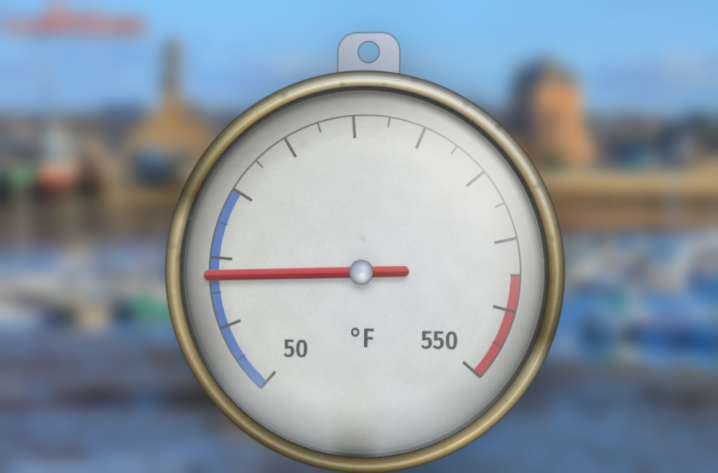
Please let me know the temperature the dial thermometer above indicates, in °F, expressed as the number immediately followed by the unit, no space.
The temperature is 137.5°F
